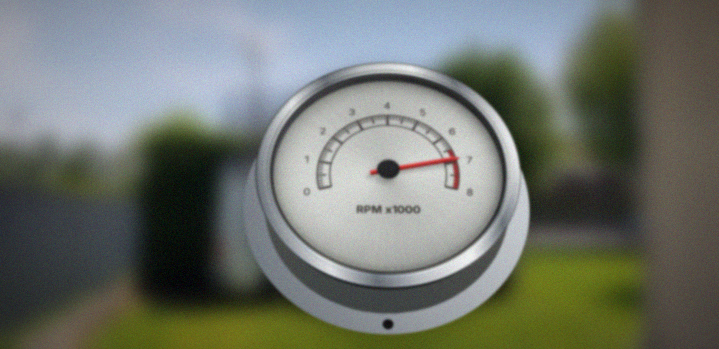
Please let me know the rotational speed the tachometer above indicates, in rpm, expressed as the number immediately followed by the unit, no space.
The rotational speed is 7000rpm
